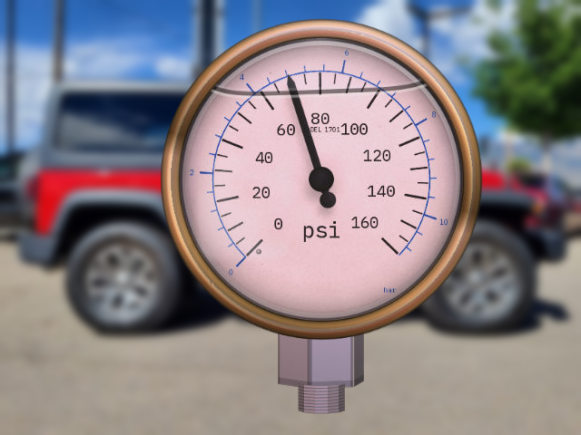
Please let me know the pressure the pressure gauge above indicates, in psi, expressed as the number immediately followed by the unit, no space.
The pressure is 70psi
